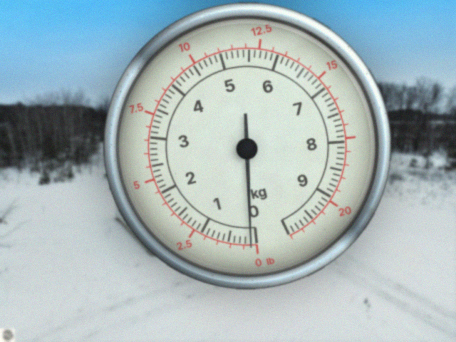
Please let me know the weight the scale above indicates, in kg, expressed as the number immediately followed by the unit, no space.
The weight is 0.1kg
